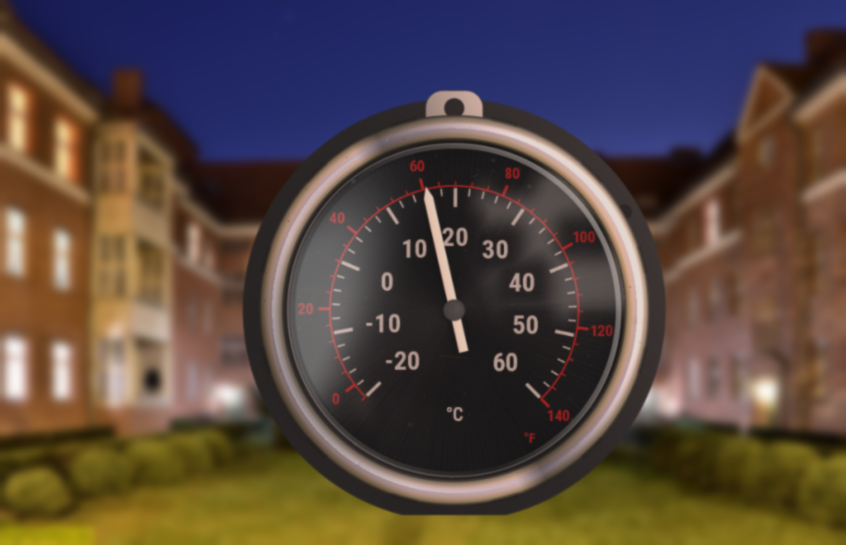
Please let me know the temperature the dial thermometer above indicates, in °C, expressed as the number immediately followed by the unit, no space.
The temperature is 16°C
